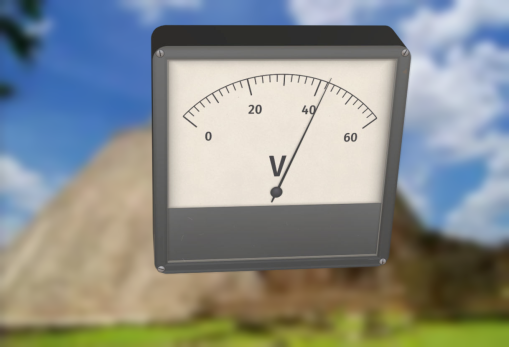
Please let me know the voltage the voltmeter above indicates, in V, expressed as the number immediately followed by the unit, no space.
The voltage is 42V
